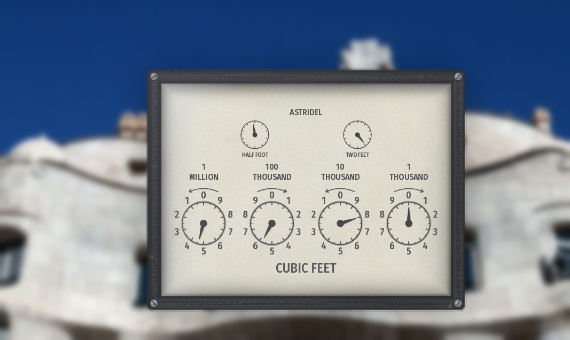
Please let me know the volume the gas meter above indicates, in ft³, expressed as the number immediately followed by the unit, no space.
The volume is 458000ft³
